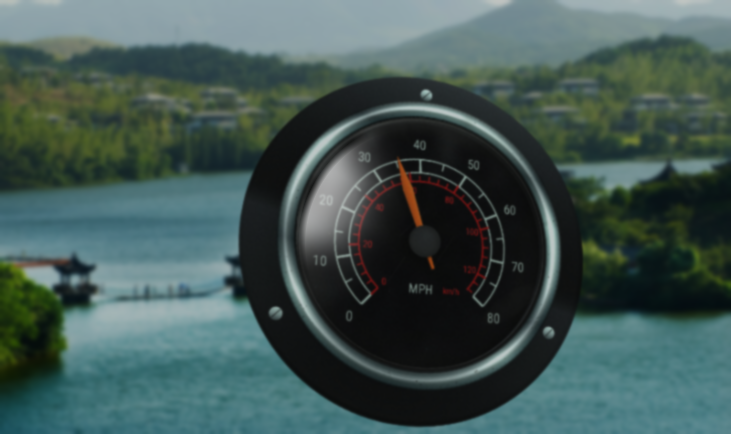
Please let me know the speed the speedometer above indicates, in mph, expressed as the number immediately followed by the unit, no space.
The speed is 35mph
